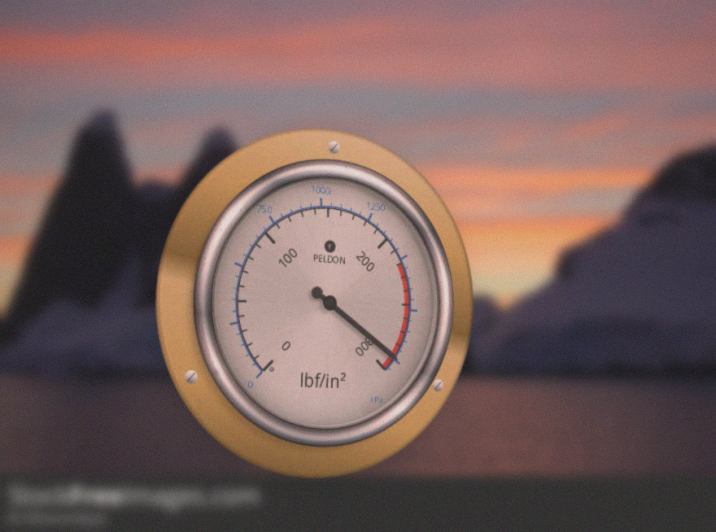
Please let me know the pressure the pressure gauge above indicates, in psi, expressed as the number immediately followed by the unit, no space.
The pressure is 290psi
